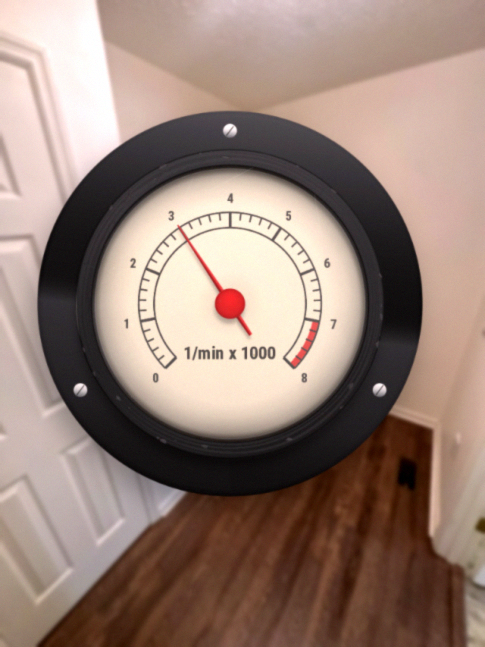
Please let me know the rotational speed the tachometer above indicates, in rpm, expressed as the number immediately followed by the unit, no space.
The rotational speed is 3000rpm
